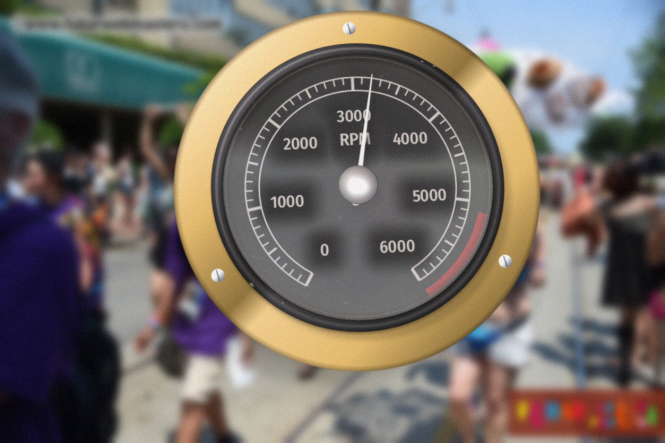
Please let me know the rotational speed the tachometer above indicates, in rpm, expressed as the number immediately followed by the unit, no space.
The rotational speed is 3200rpm
